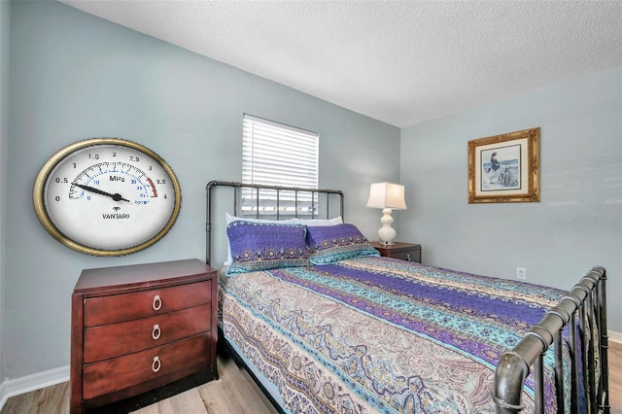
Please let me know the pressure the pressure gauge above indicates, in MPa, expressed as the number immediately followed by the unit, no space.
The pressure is 0.5MPa
